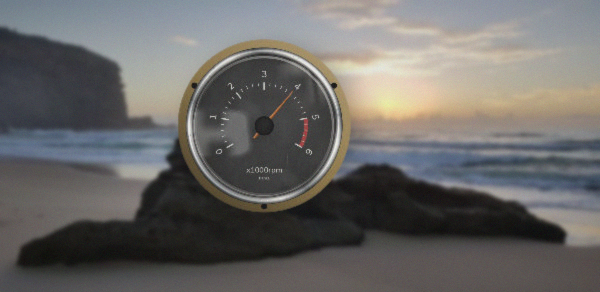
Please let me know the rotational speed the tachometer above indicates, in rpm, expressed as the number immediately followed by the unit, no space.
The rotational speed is 4000rpm
